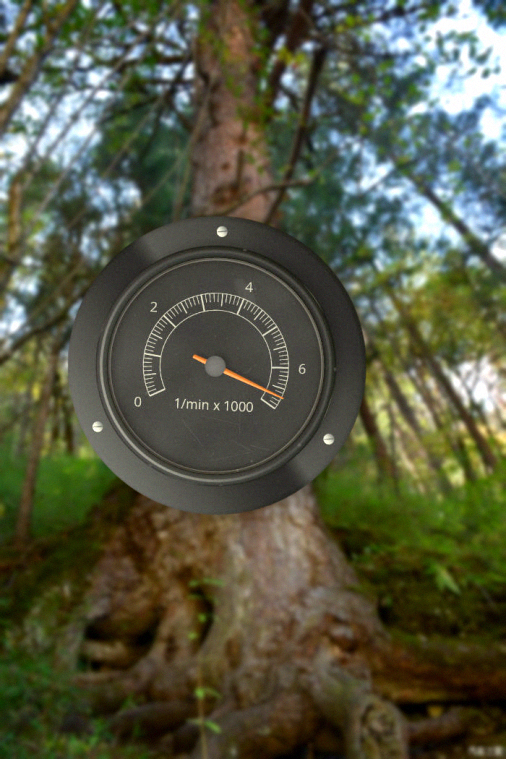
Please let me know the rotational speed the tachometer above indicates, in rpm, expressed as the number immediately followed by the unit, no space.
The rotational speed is 6700rpm
